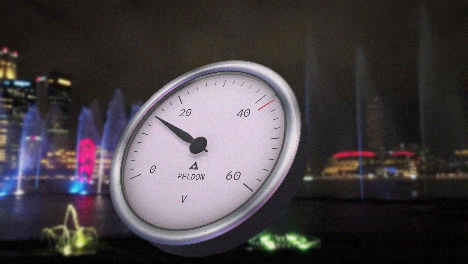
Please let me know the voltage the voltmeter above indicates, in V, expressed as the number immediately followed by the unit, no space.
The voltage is 14V
